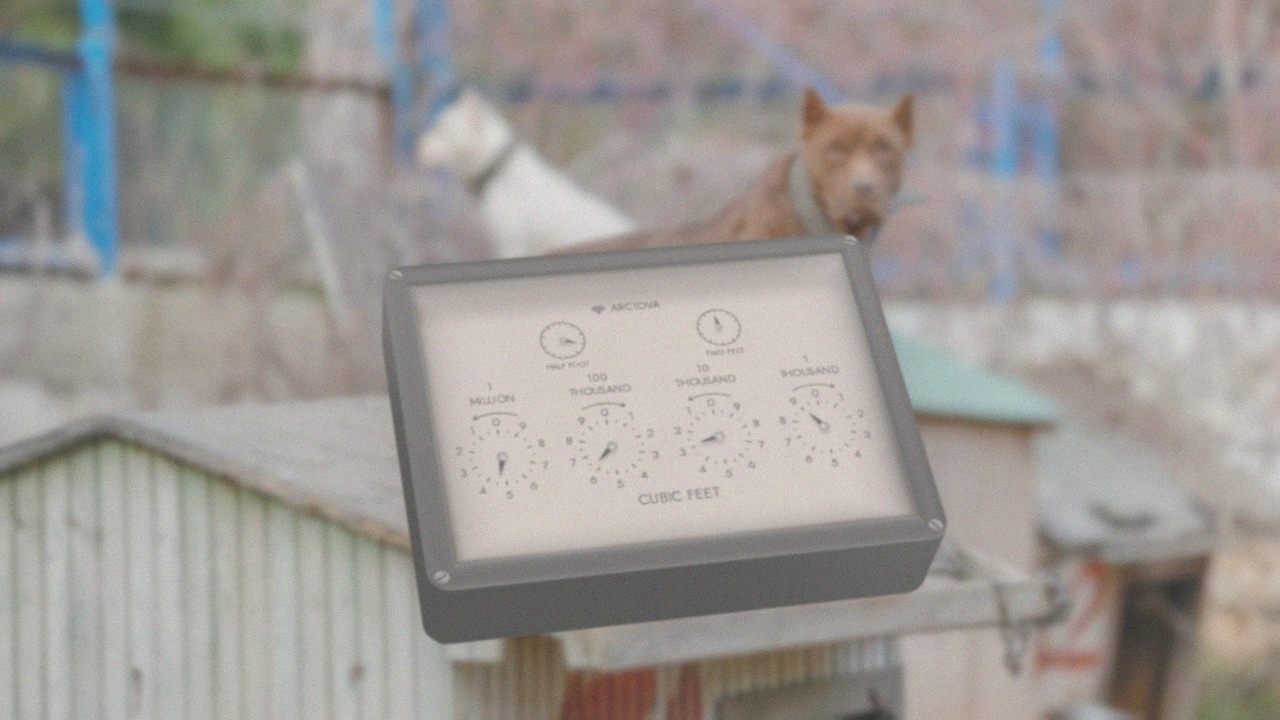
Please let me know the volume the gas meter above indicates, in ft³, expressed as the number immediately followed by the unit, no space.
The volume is 462900ft³
